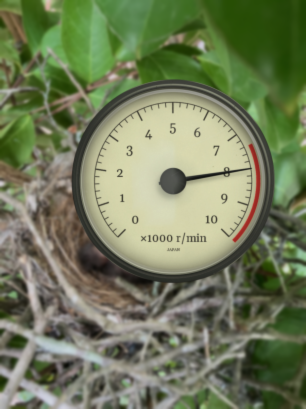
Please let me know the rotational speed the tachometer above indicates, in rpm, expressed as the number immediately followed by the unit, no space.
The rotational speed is 8000rpm
